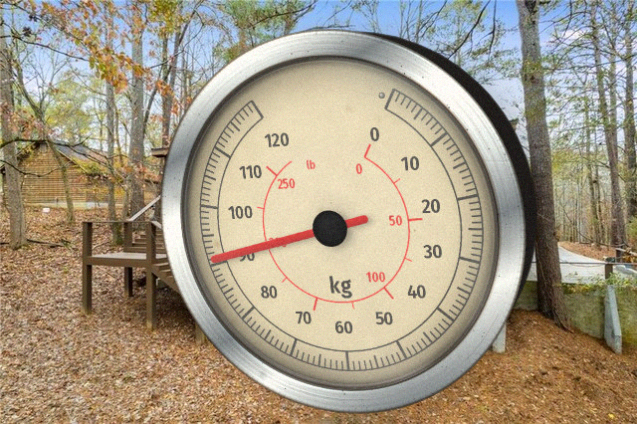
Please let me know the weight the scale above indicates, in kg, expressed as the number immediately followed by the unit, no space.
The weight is 91kg
